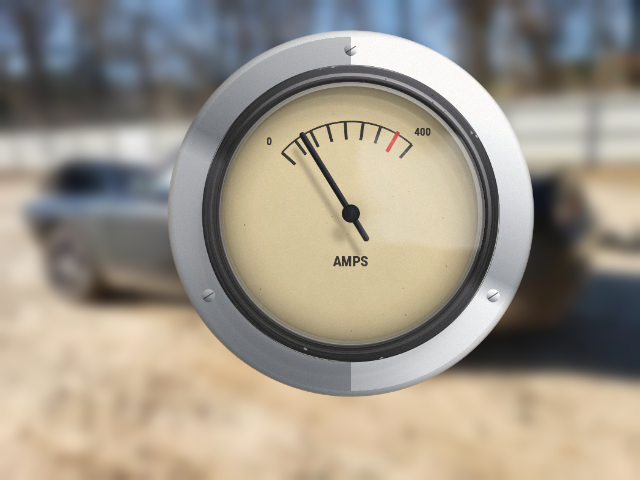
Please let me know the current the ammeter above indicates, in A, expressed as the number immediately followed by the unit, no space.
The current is 75A
